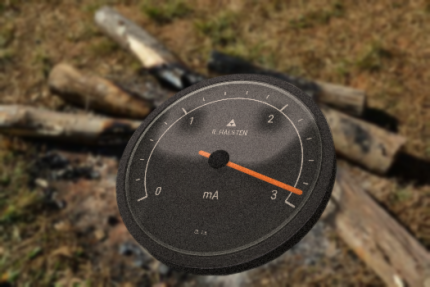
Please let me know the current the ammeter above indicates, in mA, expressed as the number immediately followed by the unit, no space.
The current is 2.9mA
